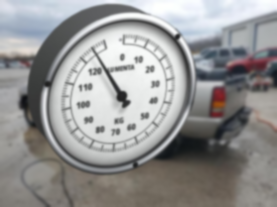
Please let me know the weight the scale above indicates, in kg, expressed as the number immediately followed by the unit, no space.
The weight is 125kg
